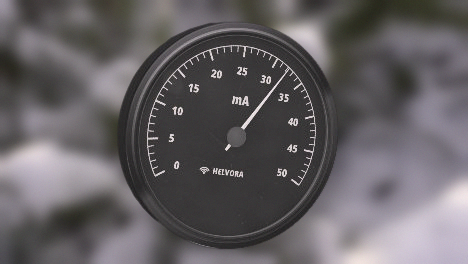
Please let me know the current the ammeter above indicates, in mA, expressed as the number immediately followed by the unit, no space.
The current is 32mA
